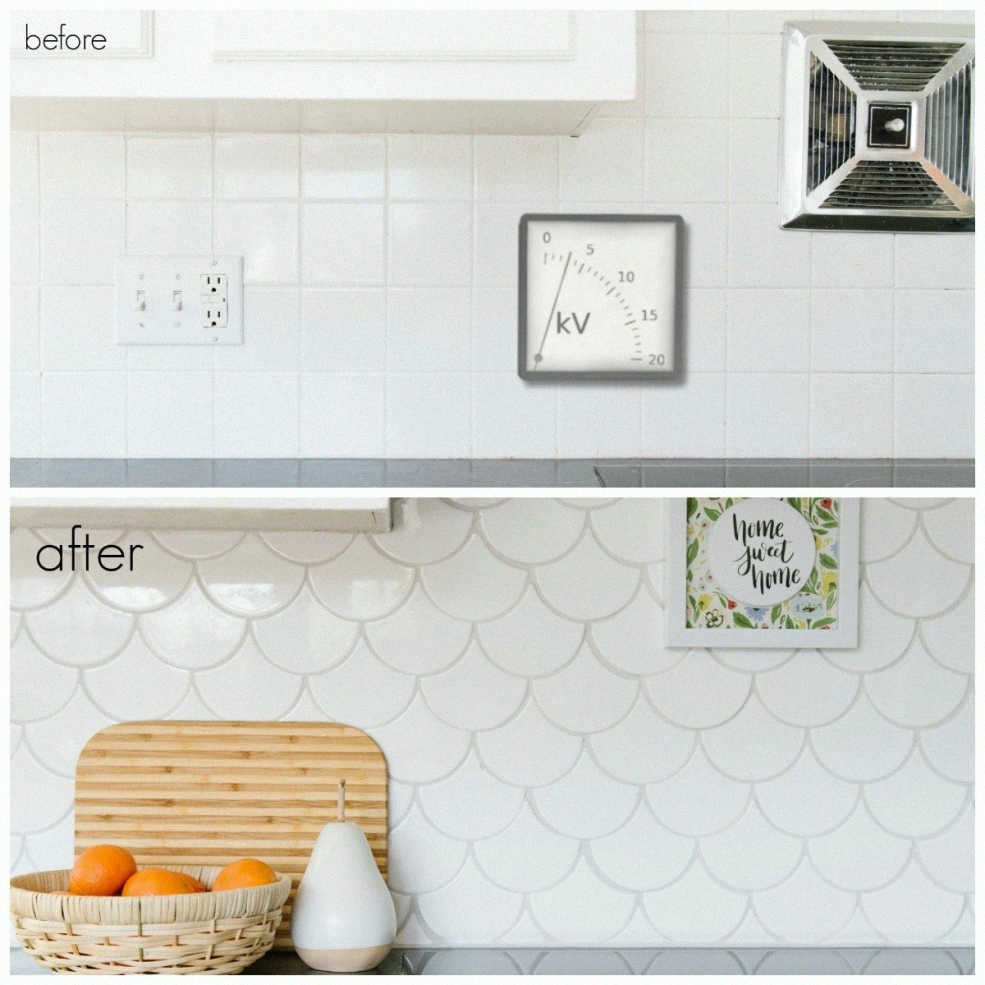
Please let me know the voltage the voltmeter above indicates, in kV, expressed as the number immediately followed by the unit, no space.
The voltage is 3kV
